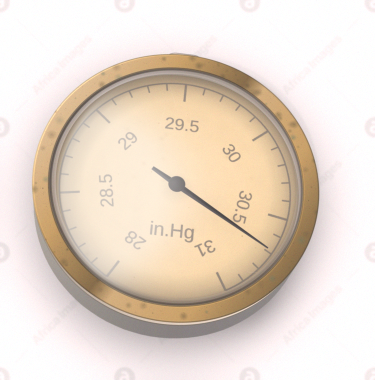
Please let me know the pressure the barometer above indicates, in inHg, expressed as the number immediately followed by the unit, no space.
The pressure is 30.7inHg
